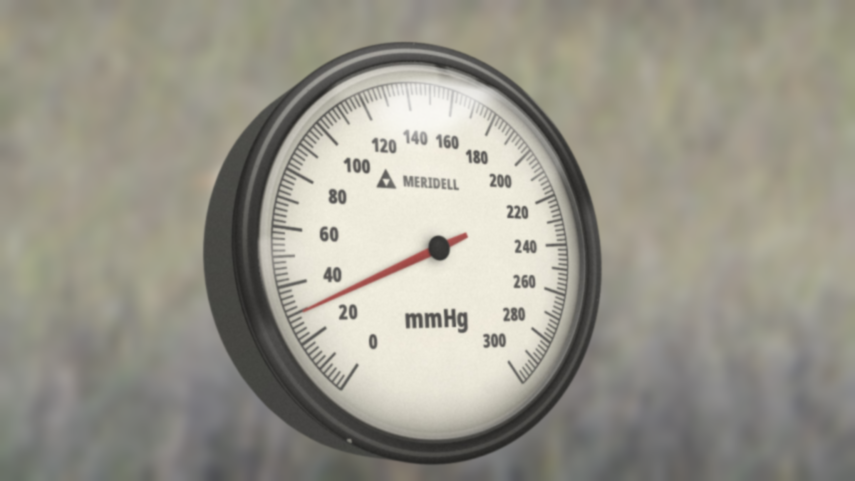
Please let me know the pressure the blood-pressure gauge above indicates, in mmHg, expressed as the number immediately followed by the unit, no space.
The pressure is 30mmHg
